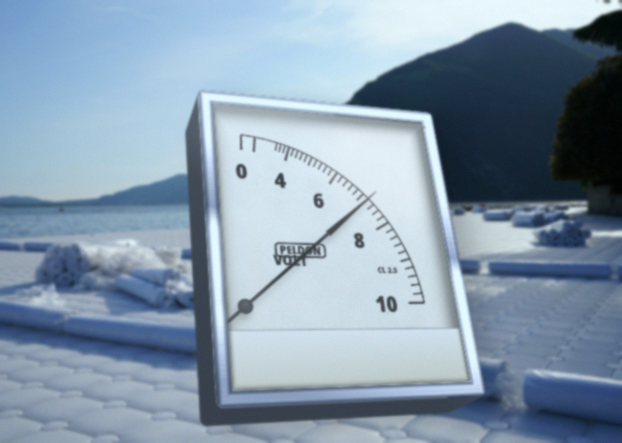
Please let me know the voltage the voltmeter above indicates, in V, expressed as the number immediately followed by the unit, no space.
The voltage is 7.2V
